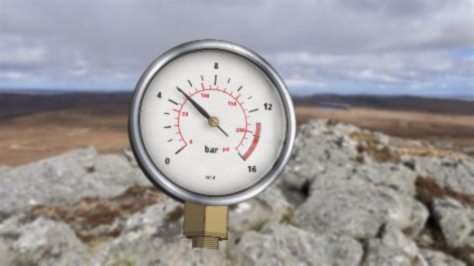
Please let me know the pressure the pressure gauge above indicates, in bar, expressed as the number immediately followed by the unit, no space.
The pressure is 5bar
